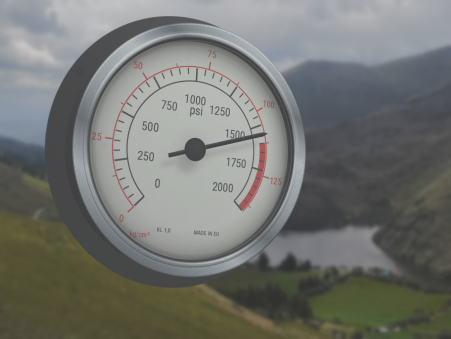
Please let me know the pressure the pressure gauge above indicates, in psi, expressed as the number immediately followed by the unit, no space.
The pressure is 1550psi
